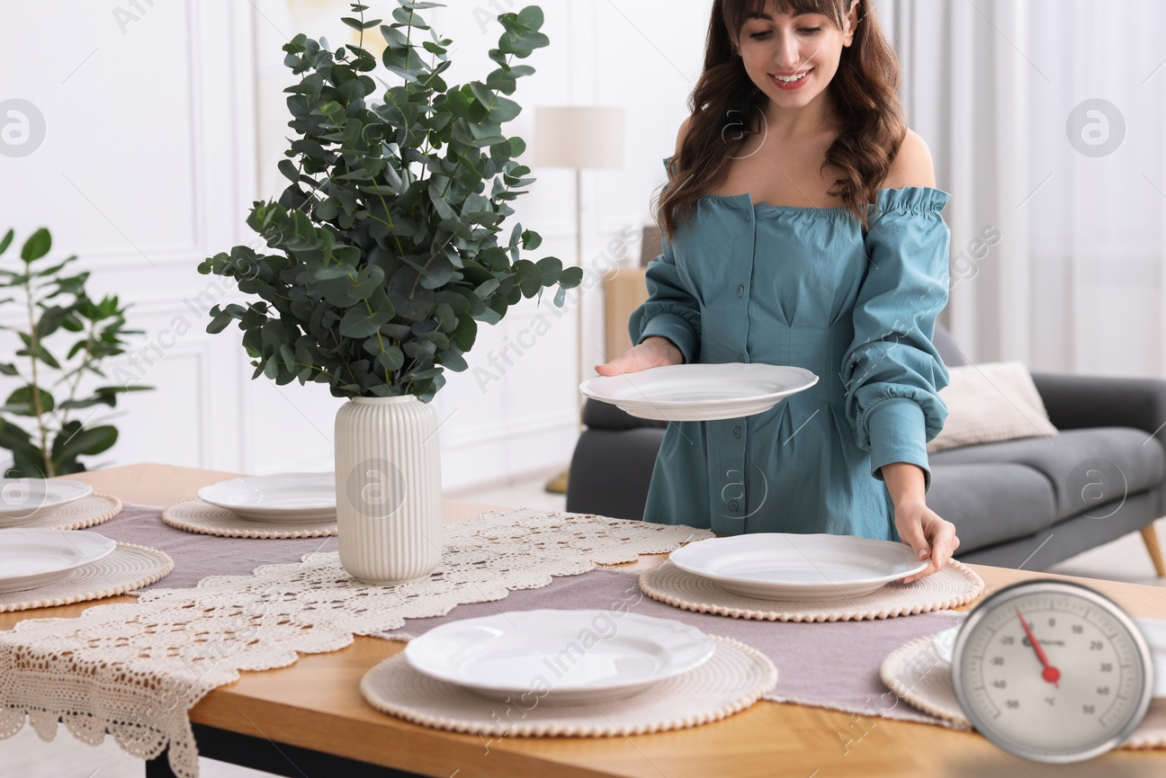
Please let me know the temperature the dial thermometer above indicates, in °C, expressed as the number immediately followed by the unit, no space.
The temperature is -10°C
